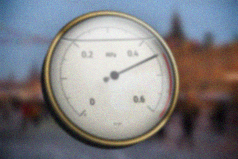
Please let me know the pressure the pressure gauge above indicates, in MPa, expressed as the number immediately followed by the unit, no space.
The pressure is 0.45MPa
